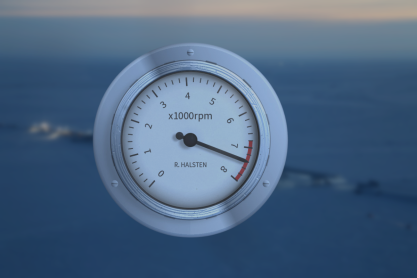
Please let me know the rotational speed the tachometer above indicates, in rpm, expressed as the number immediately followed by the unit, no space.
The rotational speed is 7400rpm
